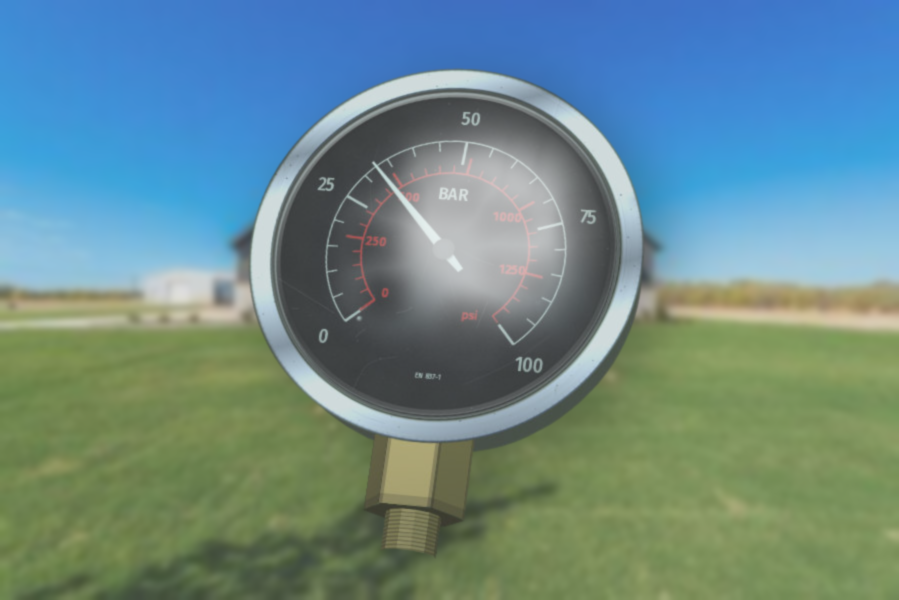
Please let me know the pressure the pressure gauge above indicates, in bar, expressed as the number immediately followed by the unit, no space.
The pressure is 32.5bar
